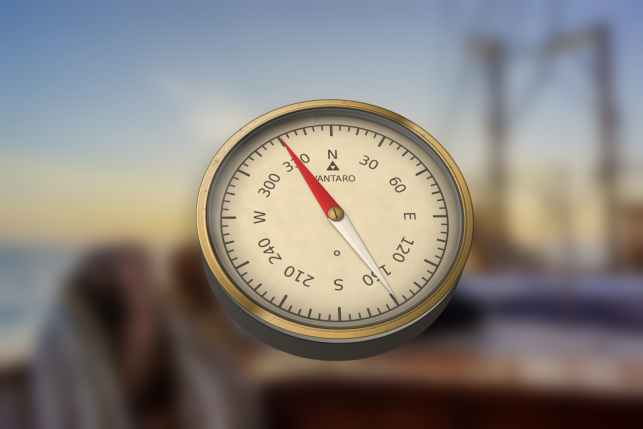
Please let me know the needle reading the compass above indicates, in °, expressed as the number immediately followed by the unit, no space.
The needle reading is 330°
